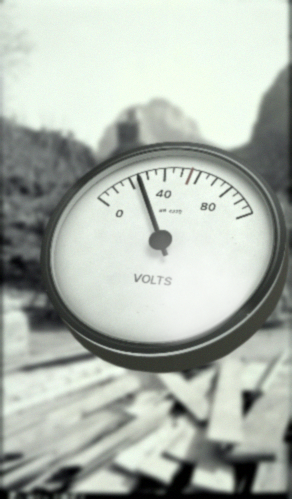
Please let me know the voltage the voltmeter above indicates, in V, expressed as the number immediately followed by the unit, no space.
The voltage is 25V
